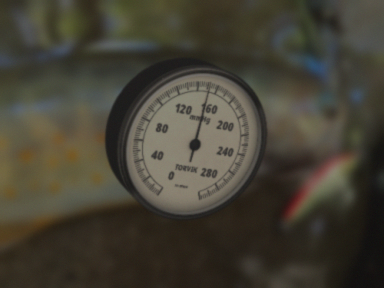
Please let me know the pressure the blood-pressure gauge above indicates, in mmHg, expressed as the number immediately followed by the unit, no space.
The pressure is 150mmHg
